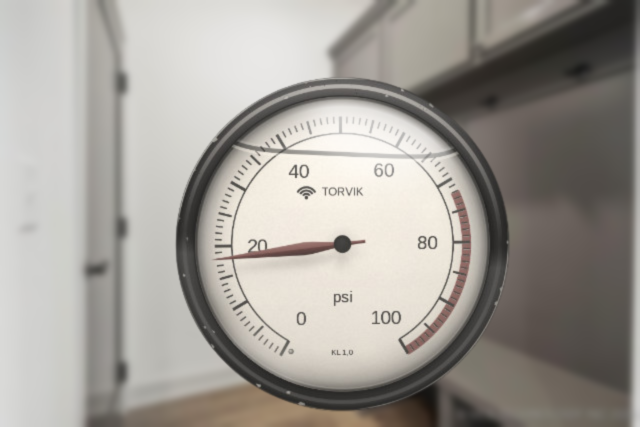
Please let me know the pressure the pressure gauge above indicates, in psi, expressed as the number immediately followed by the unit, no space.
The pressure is 18psi
